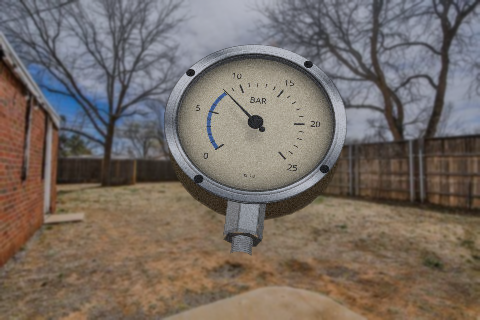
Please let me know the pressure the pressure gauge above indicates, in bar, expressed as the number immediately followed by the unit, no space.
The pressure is 8bar
